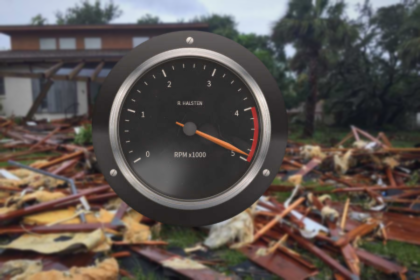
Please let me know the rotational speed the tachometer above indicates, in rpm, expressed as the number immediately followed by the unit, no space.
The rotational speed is 4900rpm
